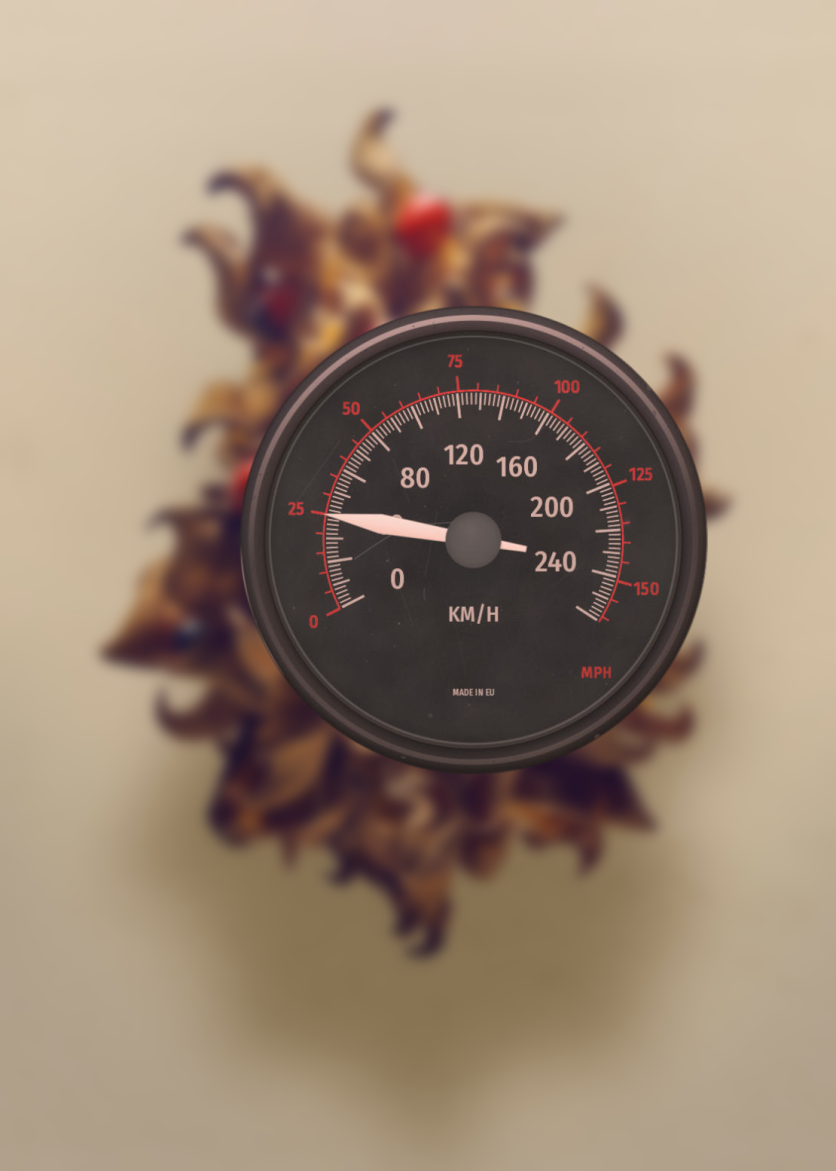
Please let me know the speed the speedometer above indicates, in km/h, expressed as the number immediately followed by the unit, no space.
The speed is 40km/h
